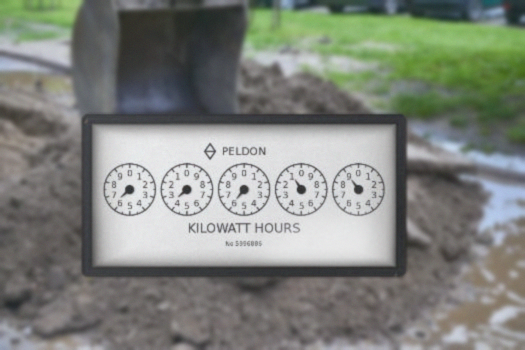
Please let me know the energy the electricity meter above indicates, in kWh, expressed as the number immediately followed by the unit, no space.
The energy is 63609kWh
